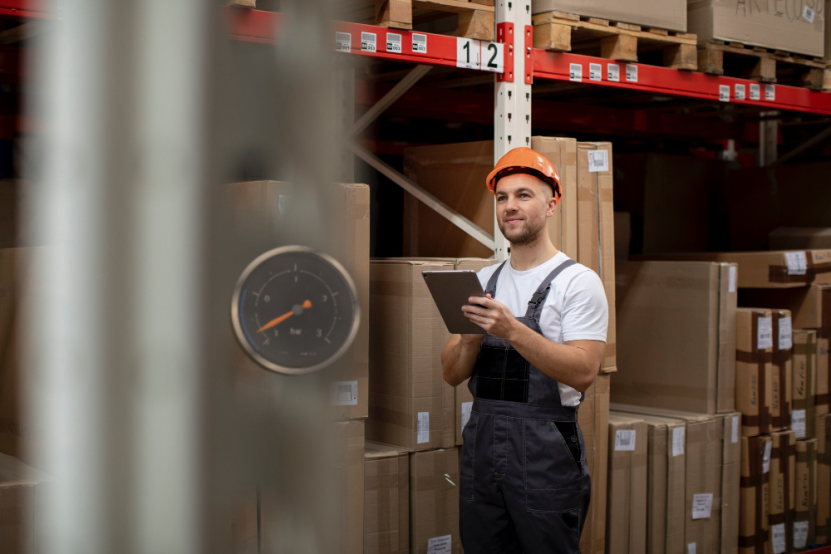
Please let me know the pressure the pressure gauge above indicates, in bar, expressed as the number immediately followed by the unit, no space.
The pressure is -0.75bar
